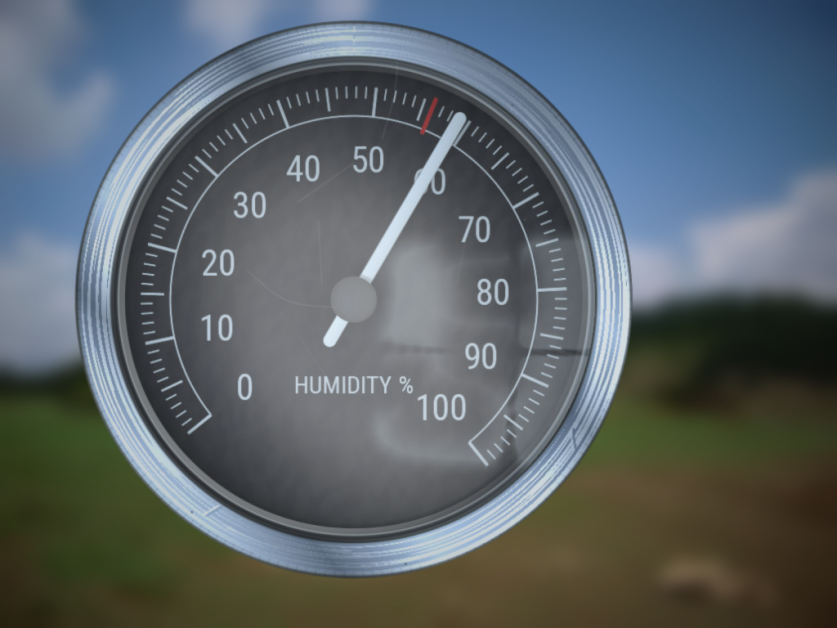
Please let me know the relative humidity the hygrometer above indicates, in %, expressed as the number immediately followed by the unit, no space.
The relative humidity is 59%
